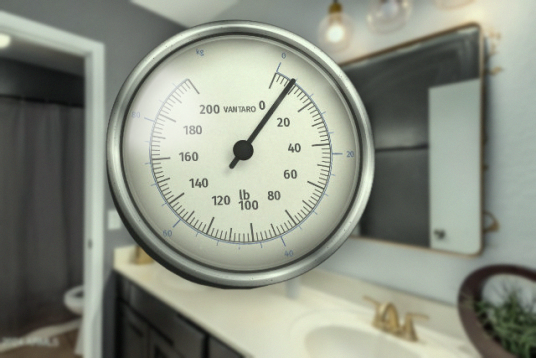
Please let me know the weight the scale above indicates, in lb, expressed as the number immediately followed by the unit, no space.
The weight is 8lb
